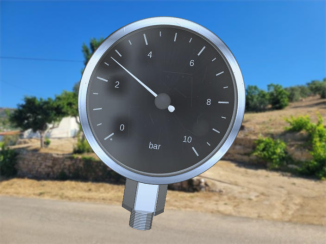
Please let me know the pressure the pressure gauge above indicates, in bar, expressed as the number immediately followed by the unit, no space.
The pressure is 2.75bar
